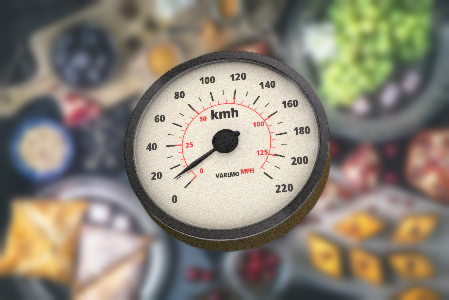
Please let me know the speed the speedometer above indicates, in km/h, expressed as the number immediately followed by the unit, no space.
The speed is 10km/h
